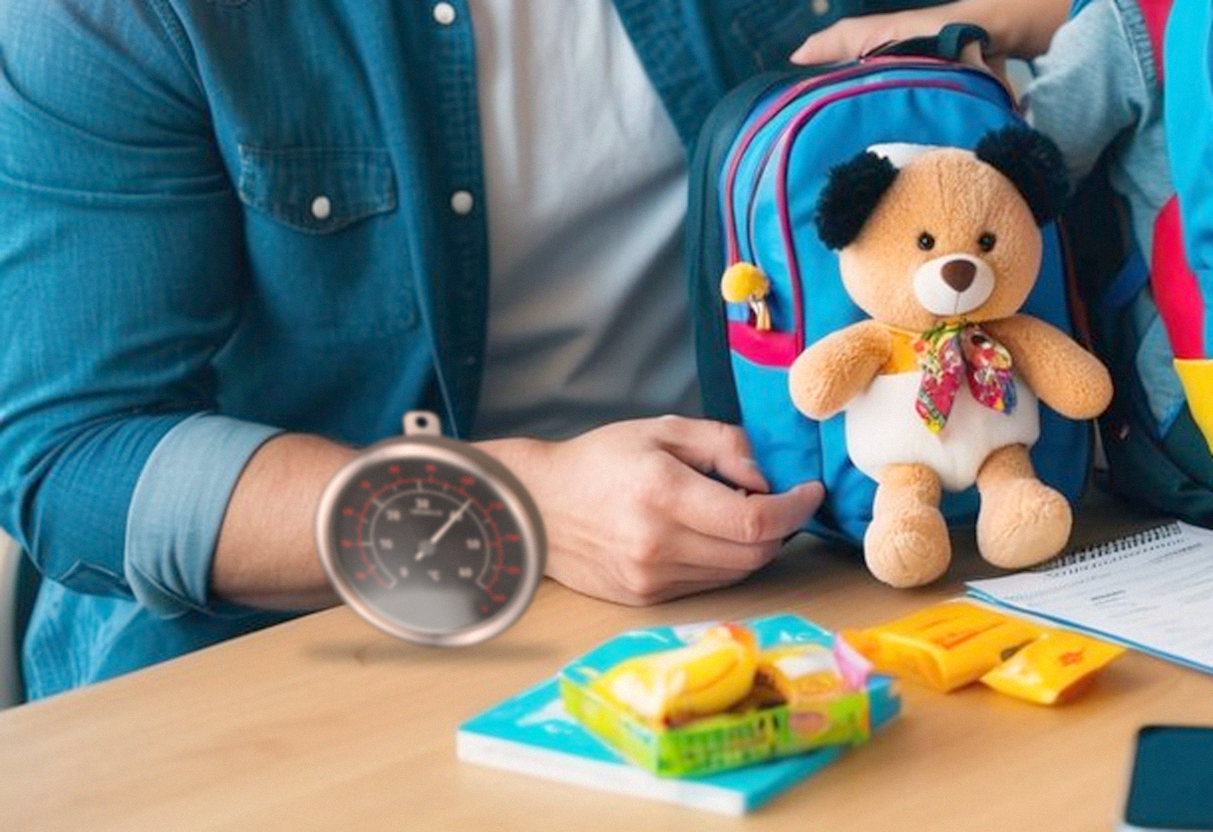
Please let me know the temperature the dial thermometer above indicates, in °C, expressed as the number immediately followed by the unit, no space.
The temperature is 40°C
